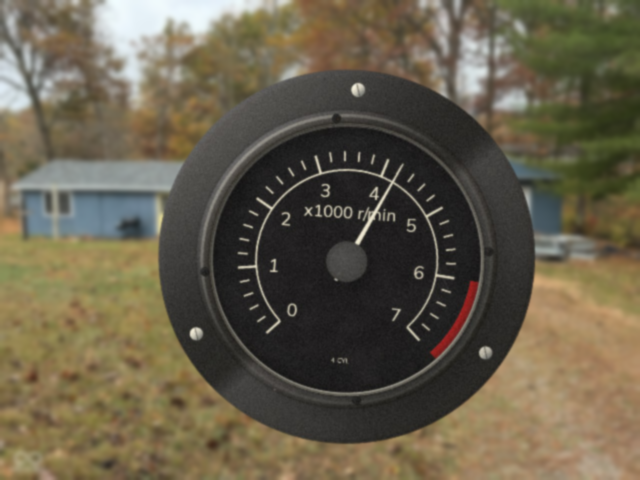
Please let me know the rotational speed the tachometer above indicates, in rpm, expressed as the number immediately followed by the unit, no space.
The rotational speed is 4200rpm
